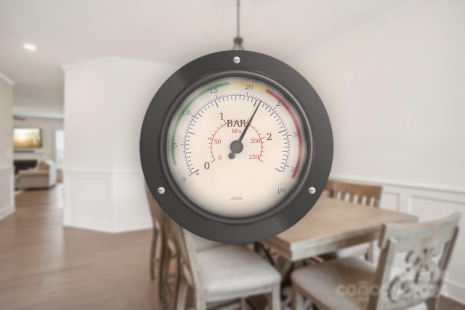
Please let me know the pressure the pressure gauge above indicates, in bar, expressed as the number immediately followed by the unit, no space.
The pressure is 1.55bar
